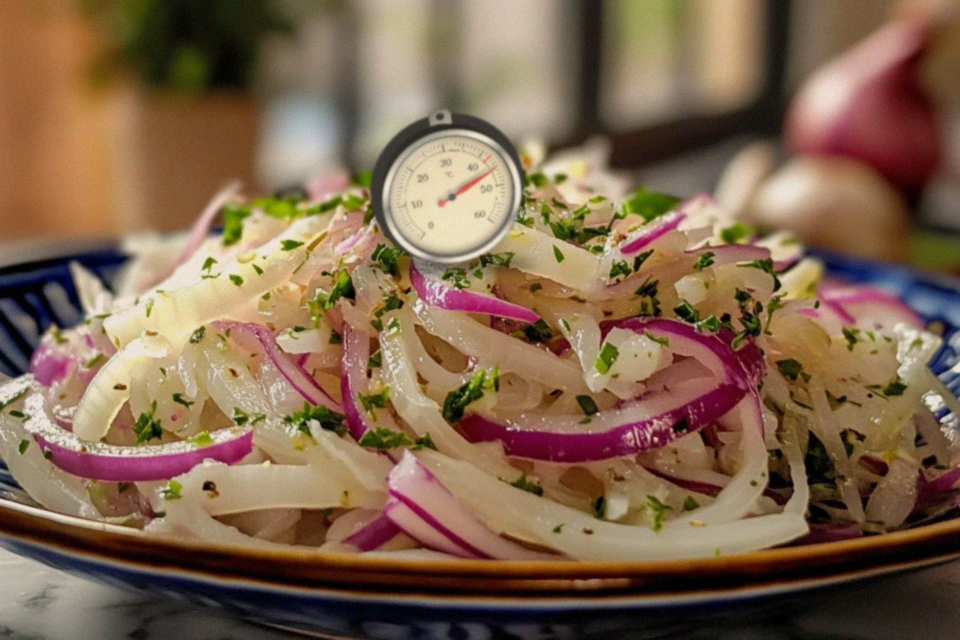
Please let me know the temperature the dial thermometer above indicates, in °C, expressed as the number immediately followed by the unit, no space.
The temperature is 45°C
